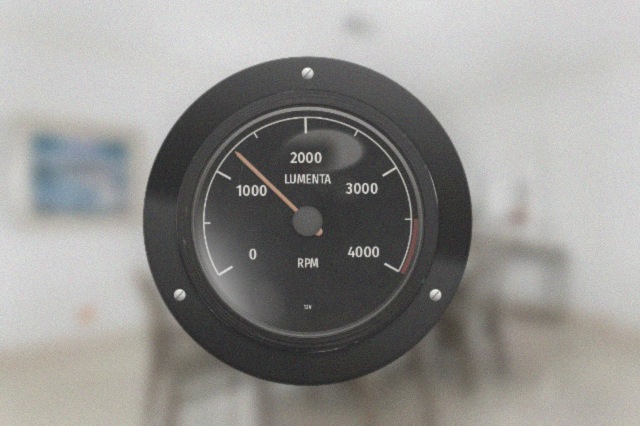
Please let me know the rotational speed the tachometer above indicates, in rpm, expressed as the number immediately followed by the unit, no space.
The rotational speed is 1250rpm
